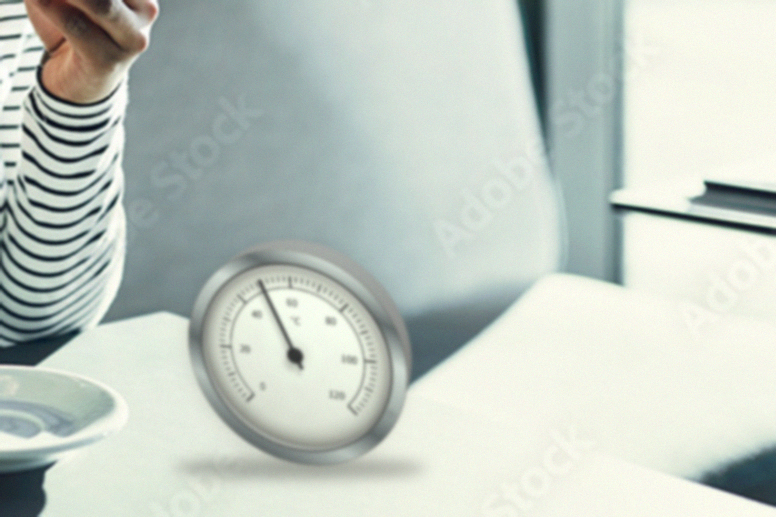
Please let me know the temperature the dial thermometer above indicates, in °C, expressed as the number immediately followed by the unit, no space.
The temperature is 50°C
